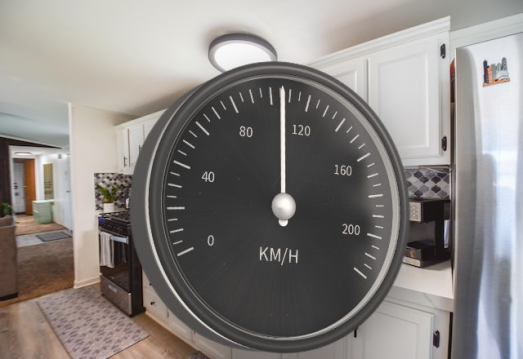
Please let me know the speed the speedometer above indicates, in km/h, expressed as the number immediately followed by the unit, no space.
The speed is 105km/h
